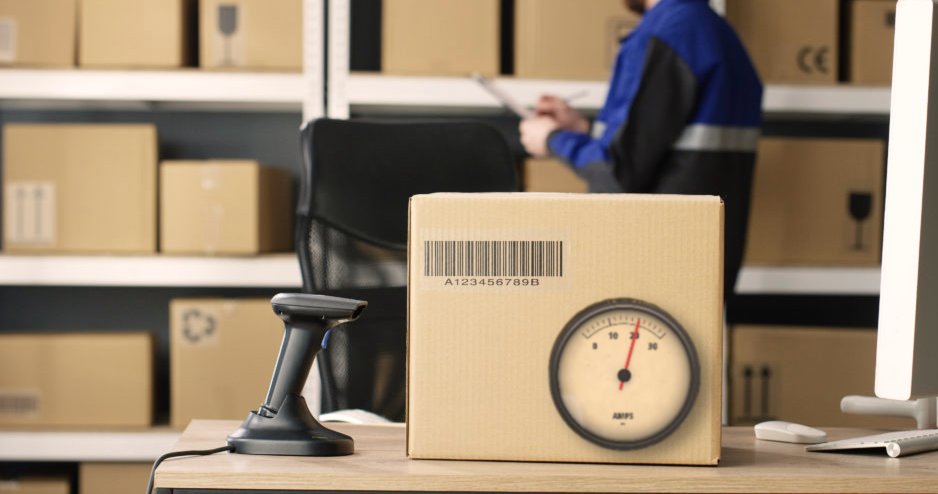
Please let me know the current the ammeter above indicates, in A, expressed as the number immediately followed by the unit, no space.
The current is 20A
